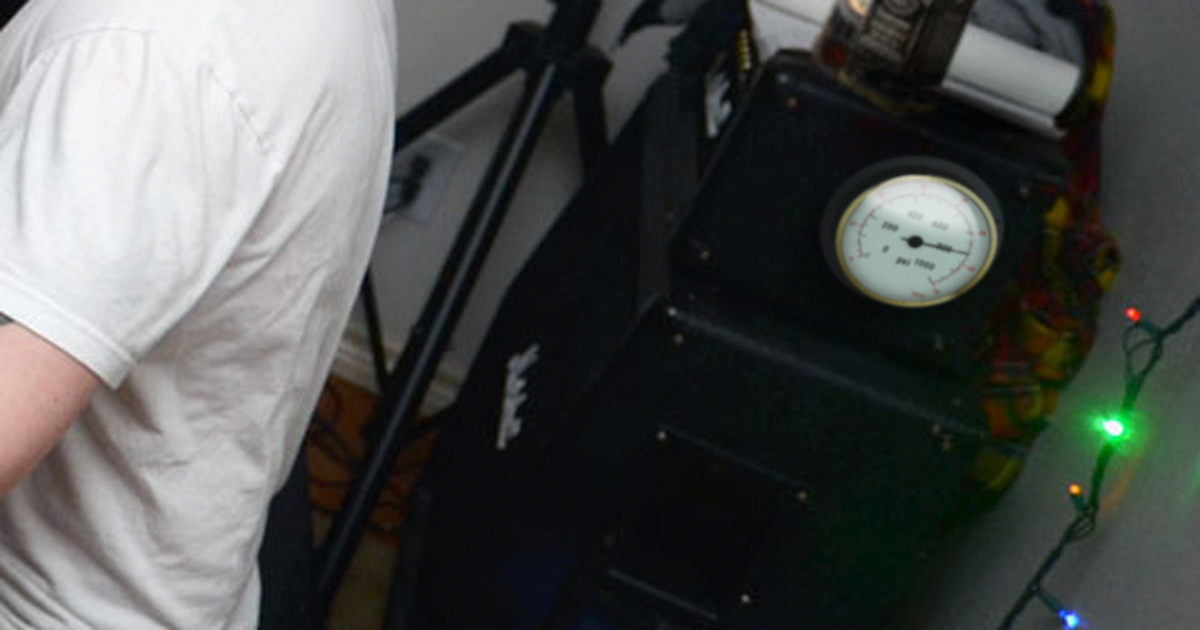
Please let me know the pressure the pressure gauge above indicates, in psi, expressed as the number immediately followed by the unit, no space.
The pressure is 800psi
